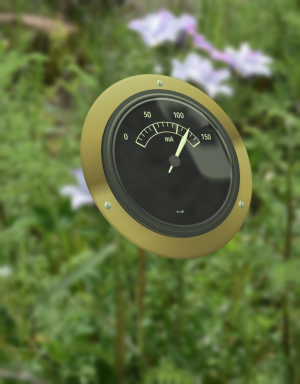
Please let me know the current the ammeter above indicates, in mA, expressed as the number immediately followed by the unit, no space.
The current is 120mA
